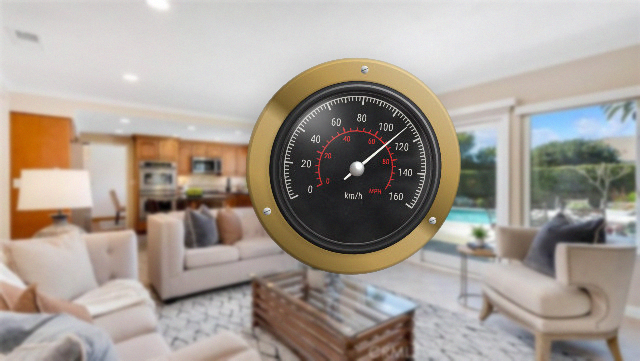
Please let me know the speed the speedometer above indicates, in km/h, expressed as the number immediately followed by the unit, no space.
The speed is 110km/h
